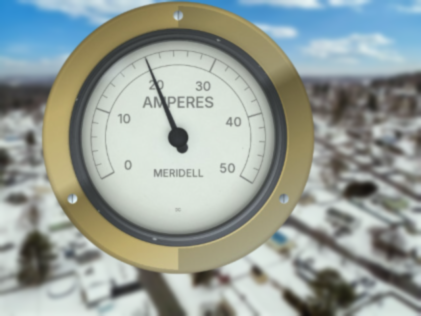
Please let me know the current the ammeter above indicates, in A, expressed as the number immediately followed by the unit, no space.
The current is 20A
